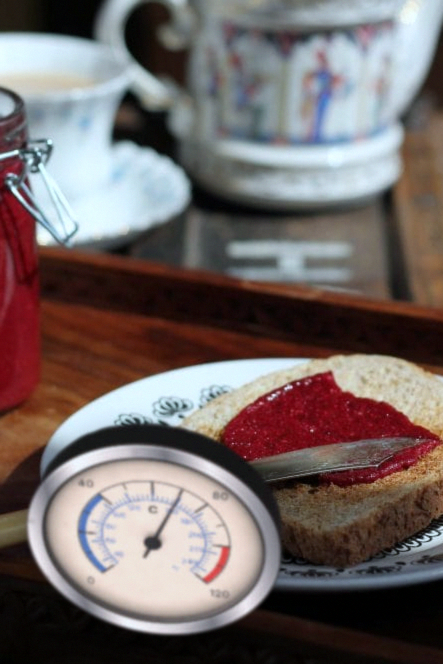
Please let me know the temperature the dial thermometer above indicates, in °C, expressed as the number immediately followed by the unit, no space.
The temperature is 70°C
